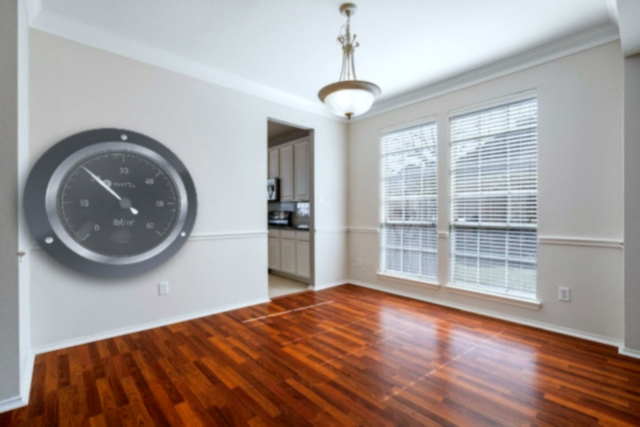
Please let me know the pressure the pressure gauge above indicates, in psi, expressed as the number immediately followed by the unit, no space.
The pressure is 20psi
